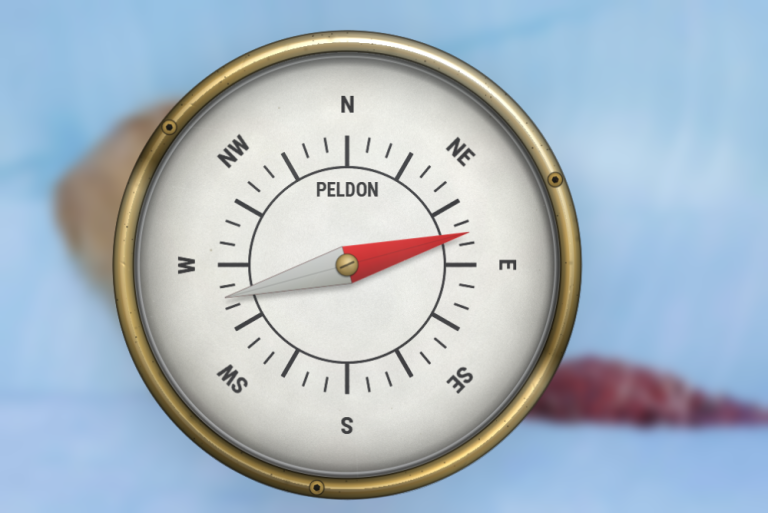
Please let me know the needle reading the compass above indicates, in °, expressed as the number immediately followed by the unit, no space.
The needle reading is 75°
